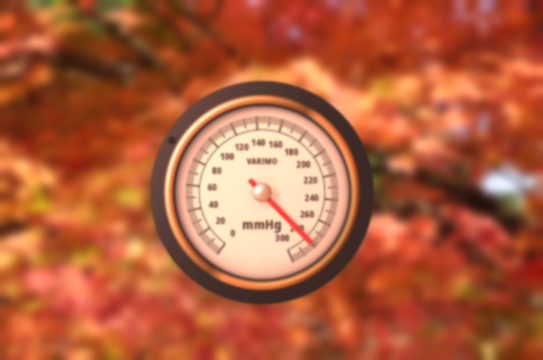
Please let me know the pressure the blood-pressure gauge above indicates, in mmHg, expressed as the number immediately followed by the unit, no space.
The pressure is 280mmHg
